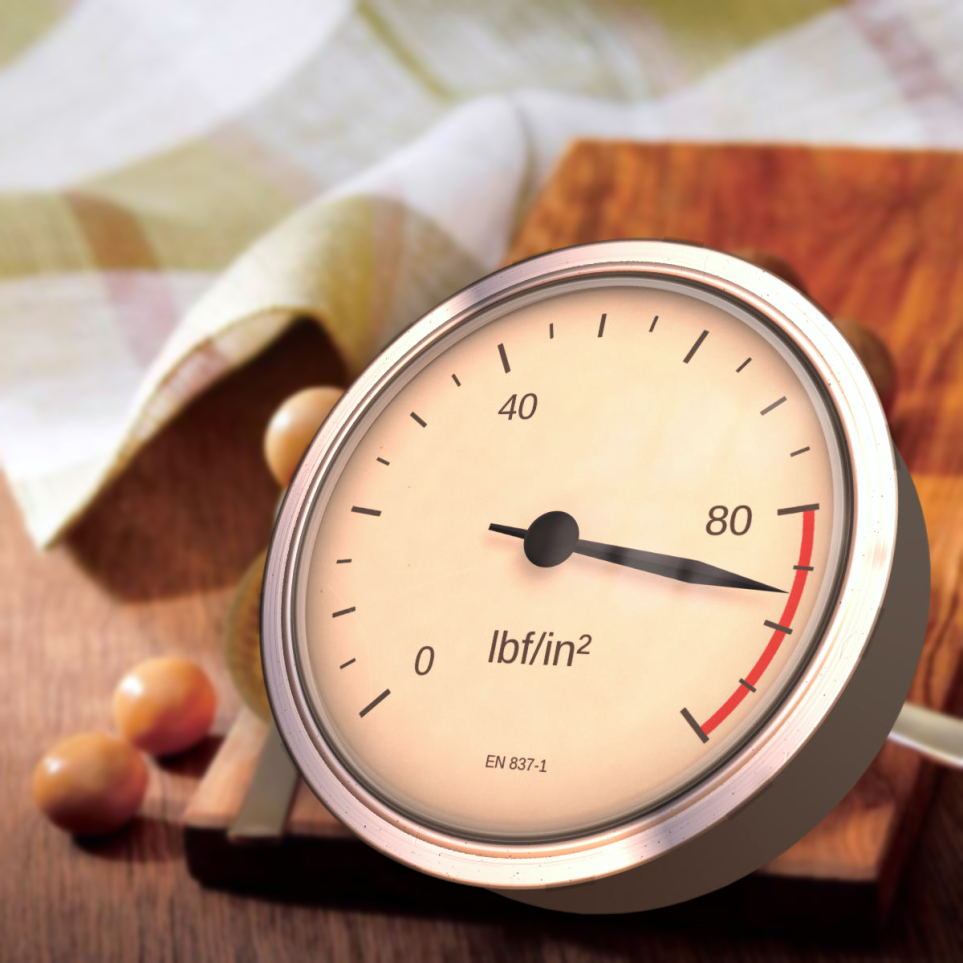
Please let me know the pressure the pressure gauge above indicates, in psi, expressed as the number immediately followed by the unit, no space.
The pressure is 87.5psi
